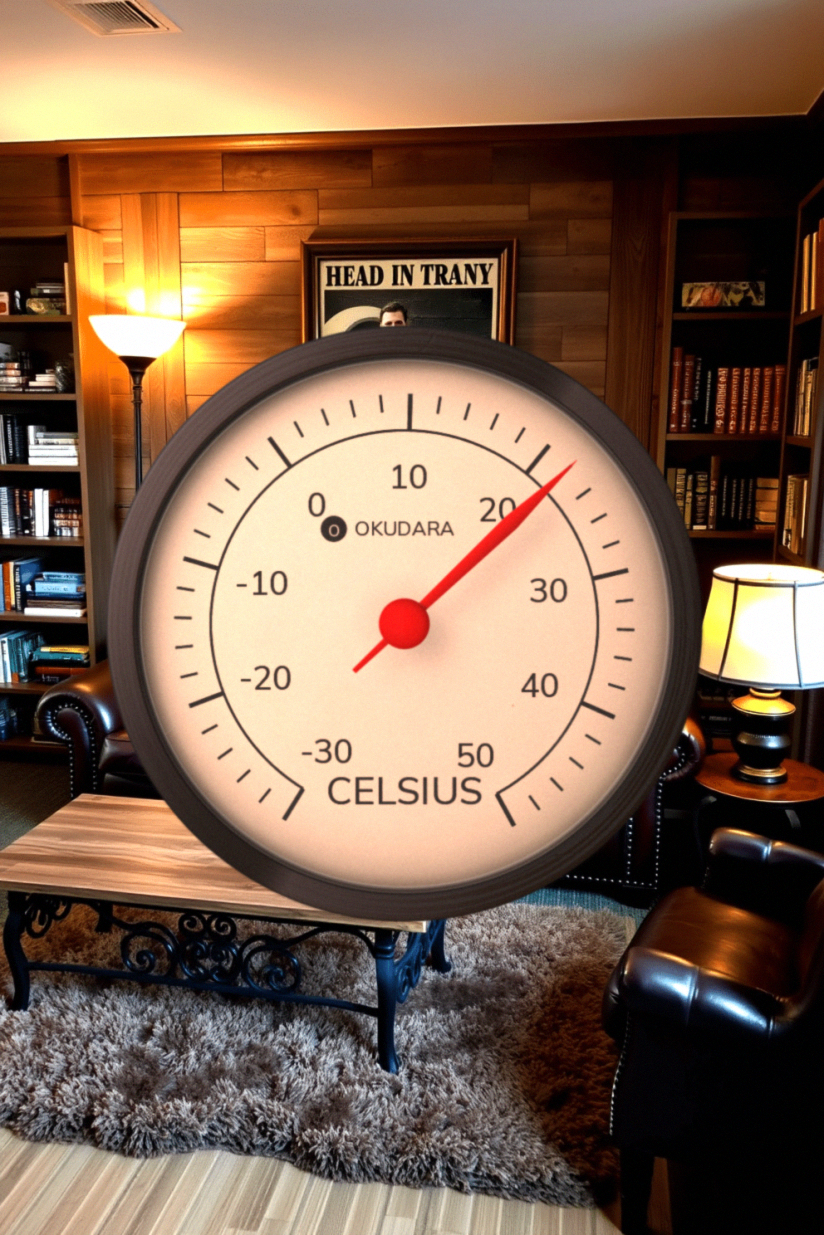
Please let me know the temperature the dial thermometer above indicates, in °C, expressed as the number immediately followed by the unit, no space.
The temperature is 22°C
